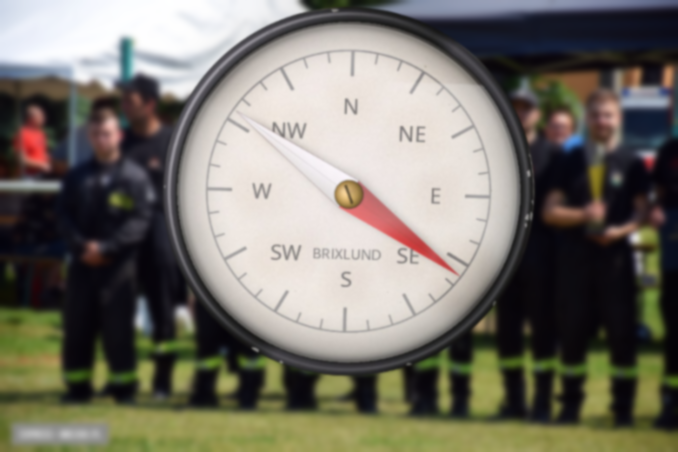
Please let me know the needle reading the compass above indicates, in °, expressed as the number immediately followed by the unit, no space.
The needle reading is 125°
